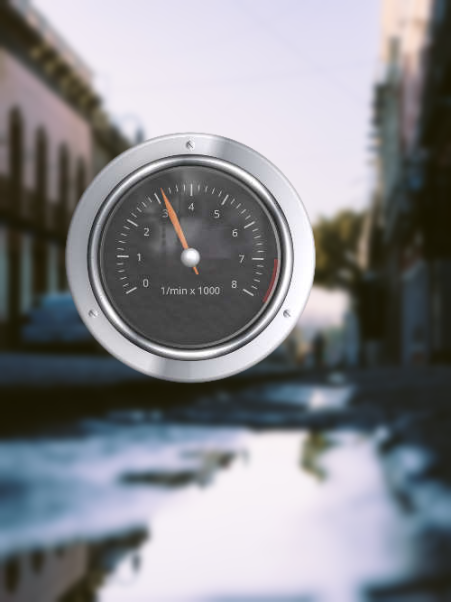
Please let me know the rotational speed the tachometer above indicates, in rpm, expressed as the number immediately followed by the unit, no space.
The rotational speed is 3200rpm
